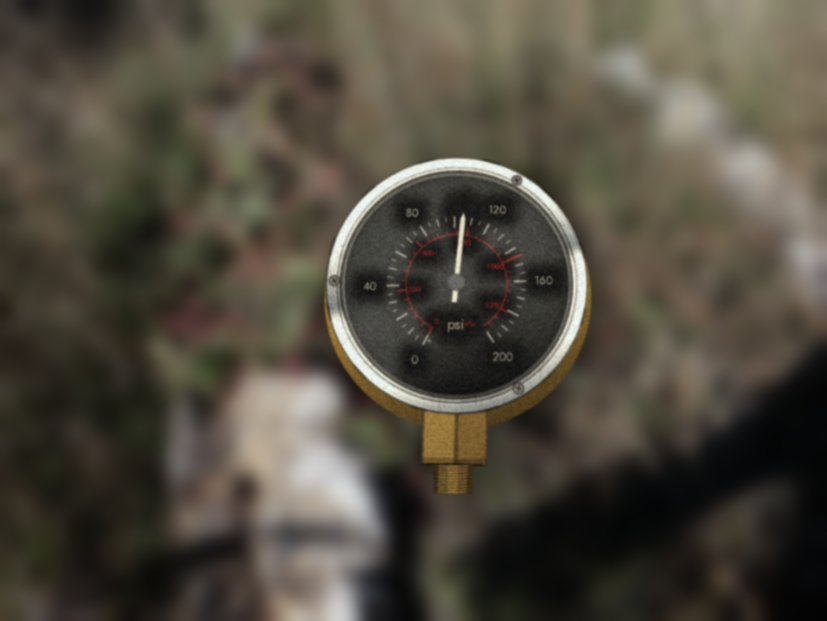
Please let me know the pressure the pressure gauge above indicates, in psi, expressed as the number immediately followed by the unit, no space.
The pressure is 105psi
